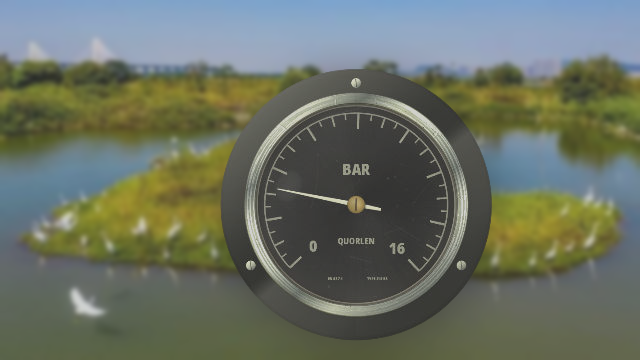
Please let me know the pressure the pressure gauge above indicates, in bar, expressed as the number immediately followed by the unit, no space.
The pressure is 3.25bar
